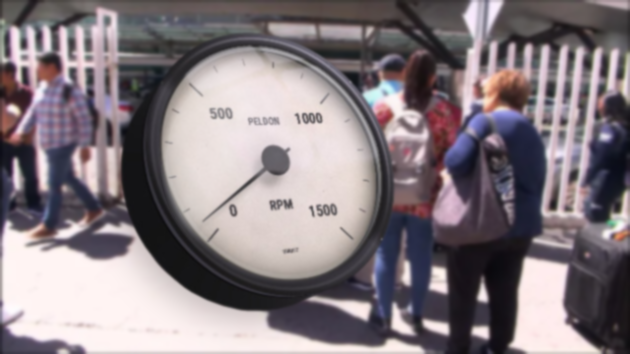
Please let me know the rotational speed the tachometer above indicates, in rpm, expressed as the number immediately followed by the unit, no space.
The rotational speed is 50rpm
